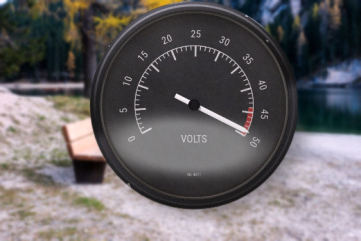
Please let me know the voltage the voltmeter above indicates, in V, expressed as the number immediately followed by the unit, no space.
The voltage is 49V
